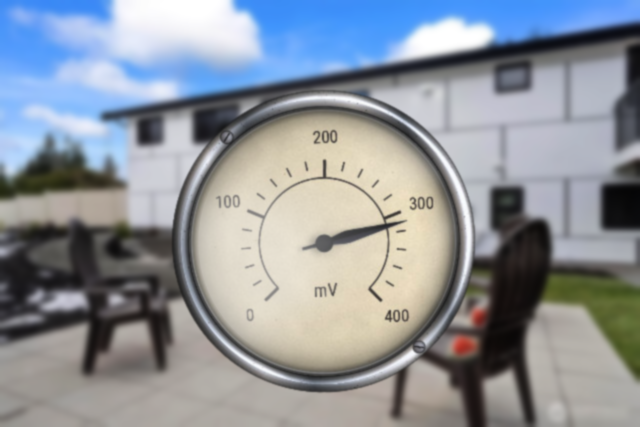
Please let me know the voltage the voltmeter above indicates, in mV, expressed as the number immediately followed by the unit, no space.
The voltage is 310mV
